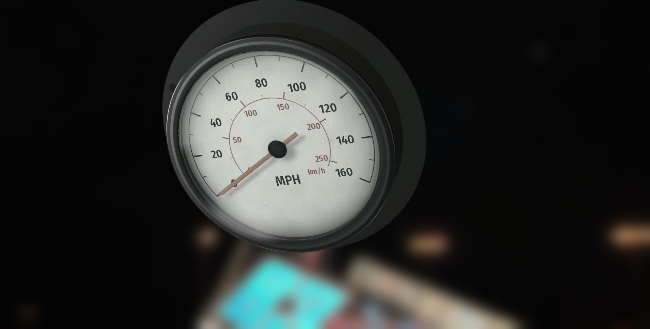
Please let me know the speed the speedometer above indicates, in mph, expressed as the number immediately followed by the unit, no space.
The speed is 0mph
